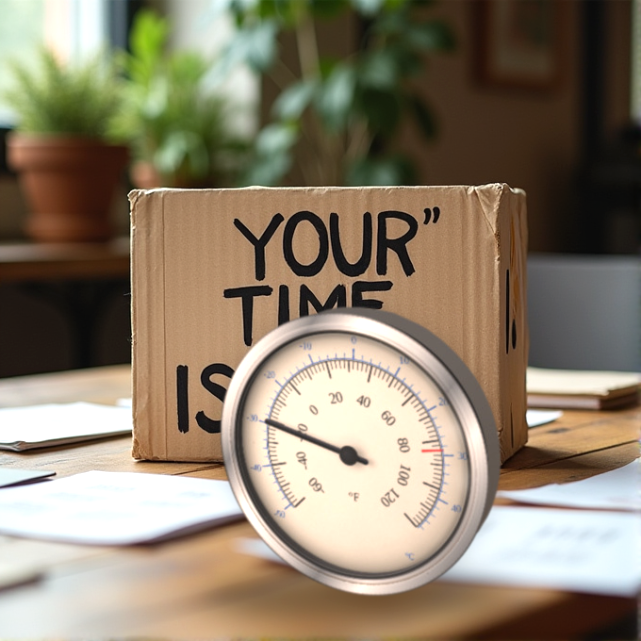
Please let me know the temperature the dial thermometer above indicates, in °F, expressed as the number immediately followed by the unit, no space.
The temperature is -20°F
